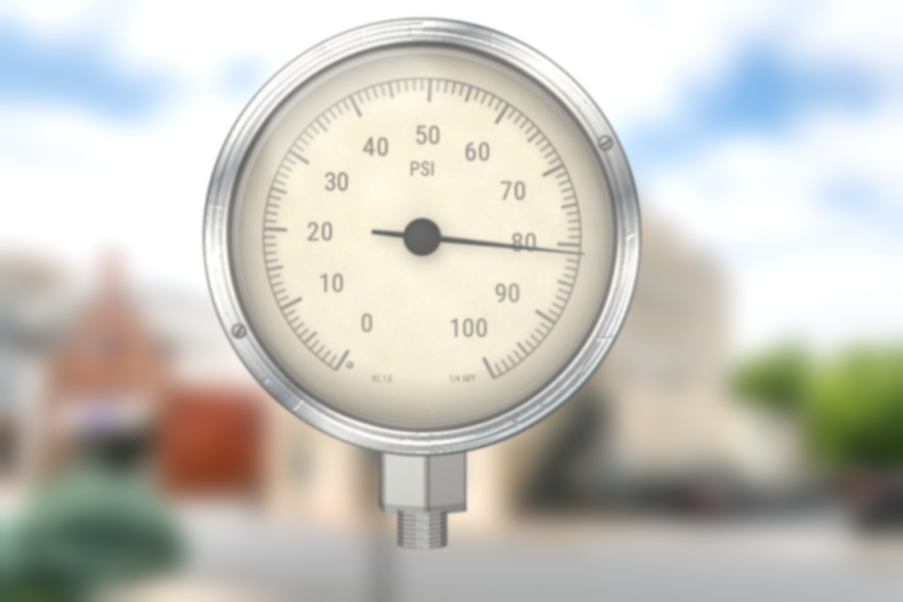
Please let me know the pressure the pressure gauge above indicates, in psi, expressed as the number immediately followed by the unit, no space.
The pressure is 81psi
